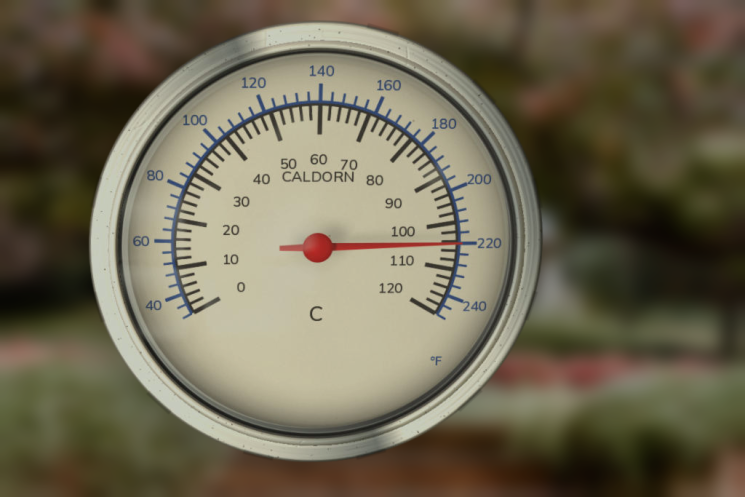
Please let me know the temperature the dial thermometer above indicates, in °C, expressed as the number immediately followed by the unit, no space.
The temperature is 104°C
